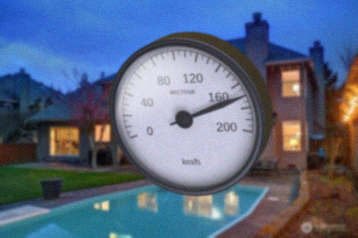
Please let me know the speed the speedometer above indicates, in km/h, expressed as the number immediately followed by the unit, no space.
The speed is 170km/h
